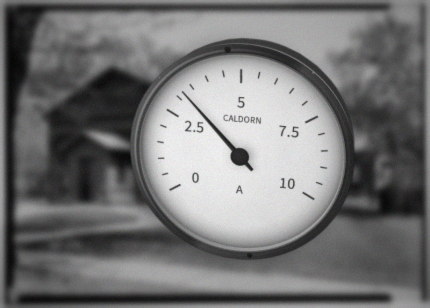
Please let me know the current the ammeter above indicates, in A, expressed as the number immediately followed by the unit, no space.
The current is 3.25A
